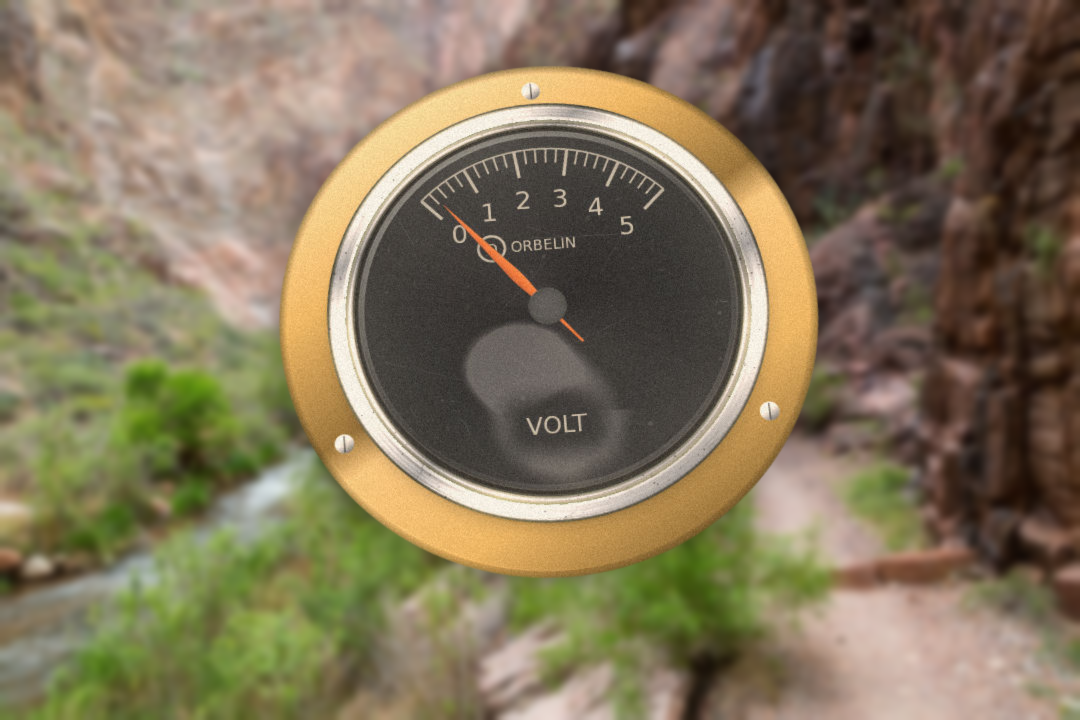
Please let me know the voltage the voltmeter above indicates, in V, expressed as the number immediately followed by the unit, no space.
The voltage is 0.2V
